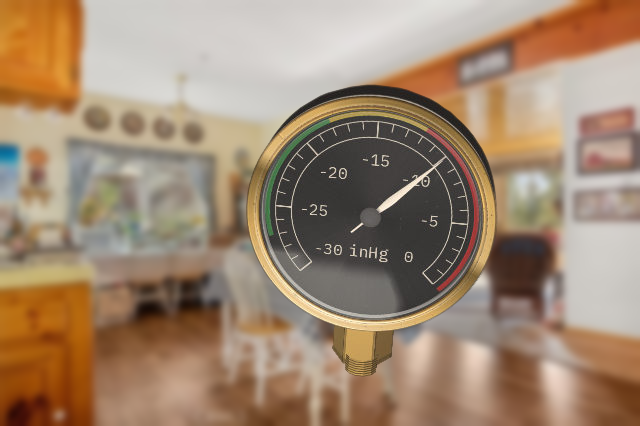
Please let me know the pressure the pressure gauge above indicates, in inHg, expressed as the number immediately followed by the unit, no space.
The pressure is -10inHg
